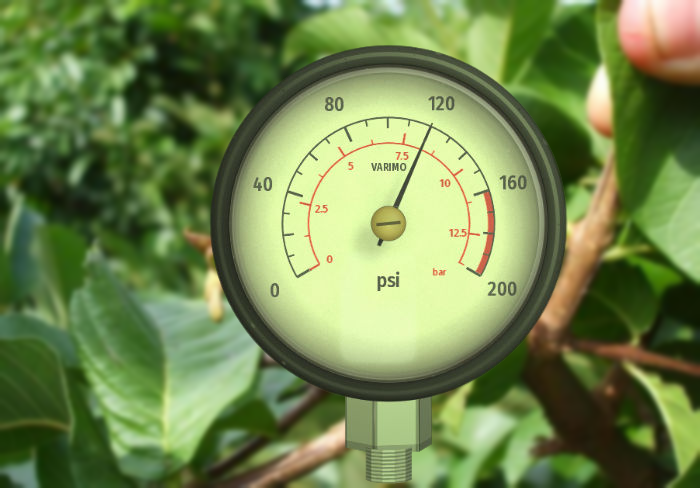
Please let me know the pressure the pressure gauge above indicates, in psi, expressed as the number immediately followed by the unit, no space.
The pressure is 120psi
